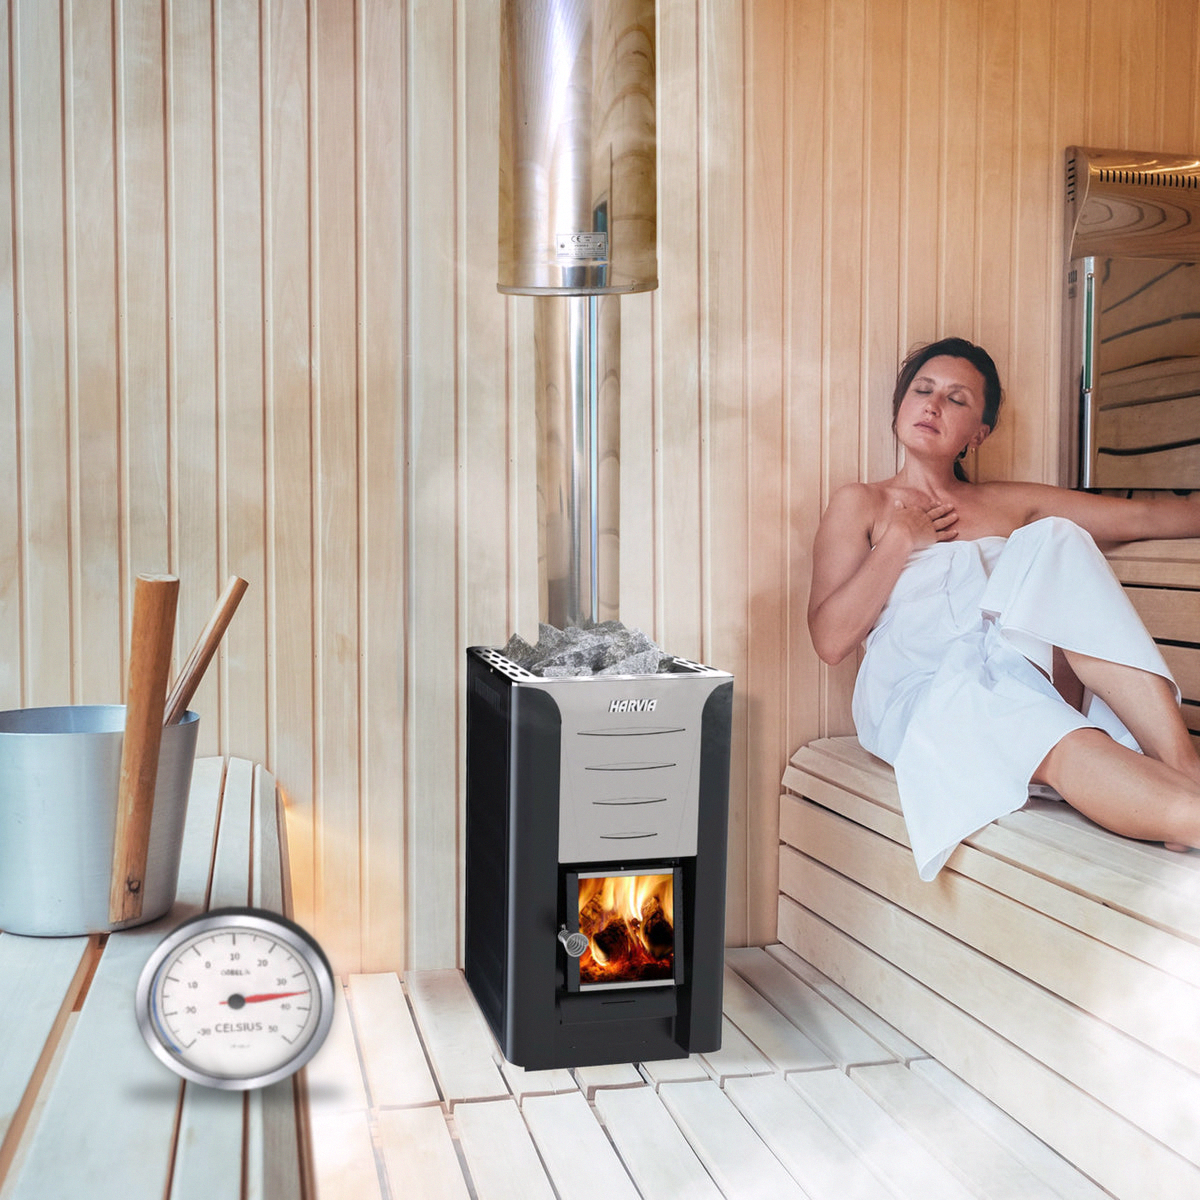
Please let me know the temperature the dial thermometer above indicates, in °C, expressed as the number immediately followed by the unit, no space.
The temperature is 35°C
